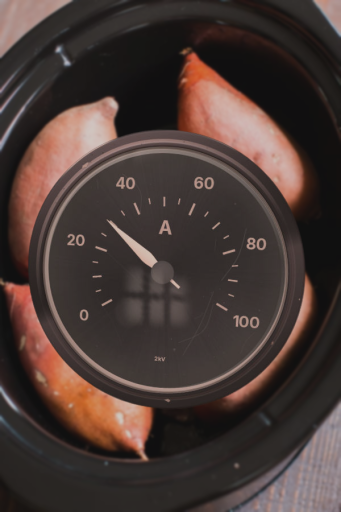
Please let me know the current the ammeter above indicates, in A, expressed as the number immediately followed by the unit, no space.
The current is 30A
